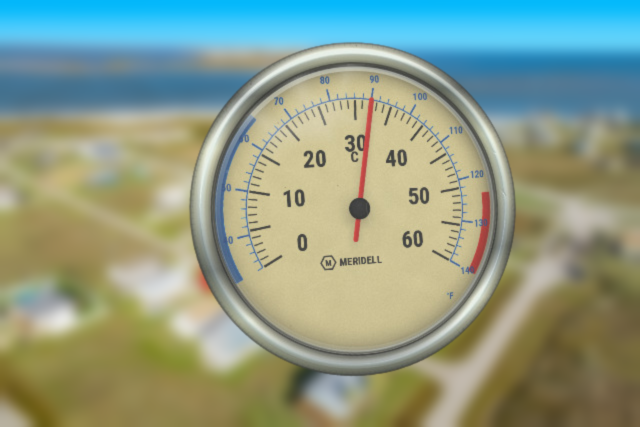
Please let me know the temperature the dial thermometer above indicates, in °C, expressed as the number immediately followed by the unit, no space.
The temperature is 32°C
